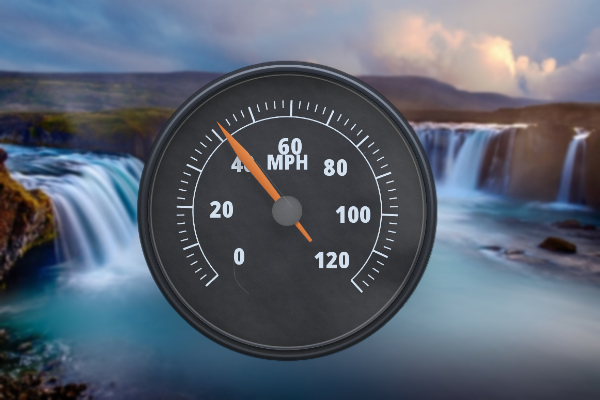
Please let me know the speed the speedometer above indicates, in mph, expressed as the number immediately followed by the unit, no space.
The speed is 42mph
